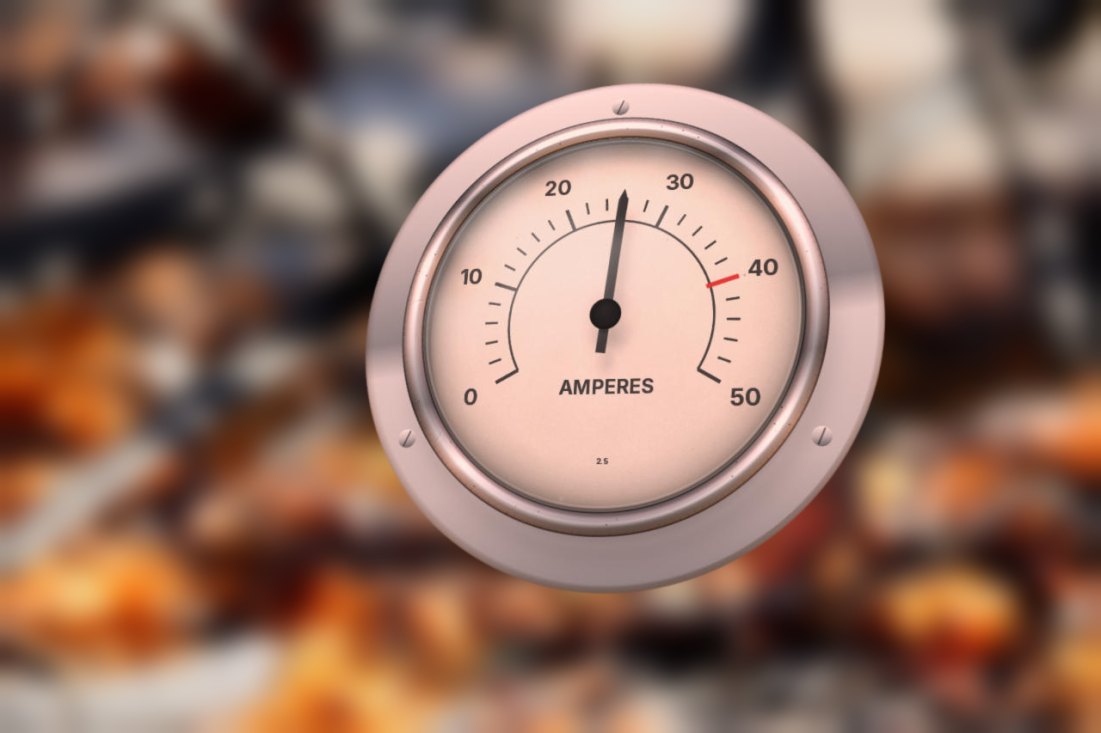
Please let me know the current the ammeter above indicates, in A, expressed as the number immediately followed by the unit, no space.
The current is 26A
